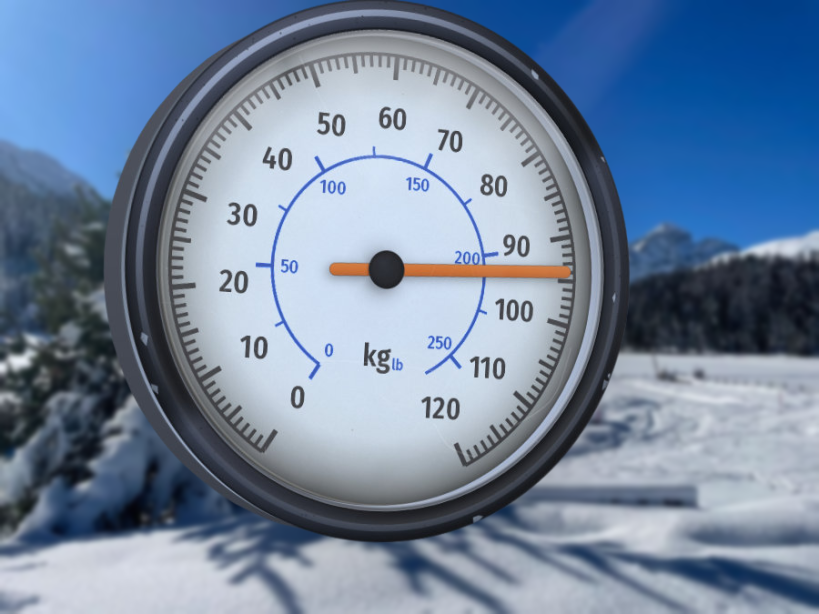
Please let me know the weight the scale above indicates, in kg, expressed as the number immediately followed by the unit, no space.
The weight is 94kg
